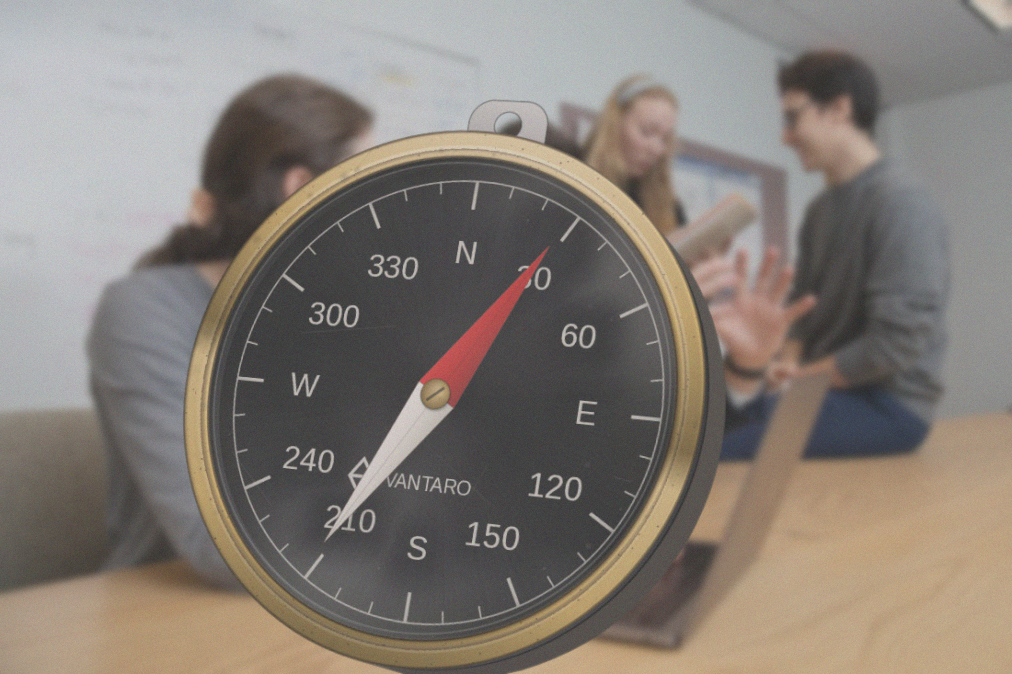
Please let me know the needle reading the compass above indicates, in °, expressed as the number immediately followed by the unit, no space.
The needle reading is 30°
